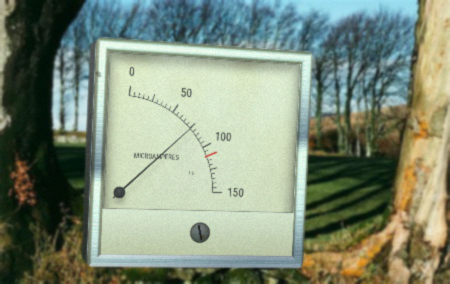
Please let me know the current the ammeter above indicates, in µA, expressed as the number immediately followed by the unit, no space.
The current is 75µA
